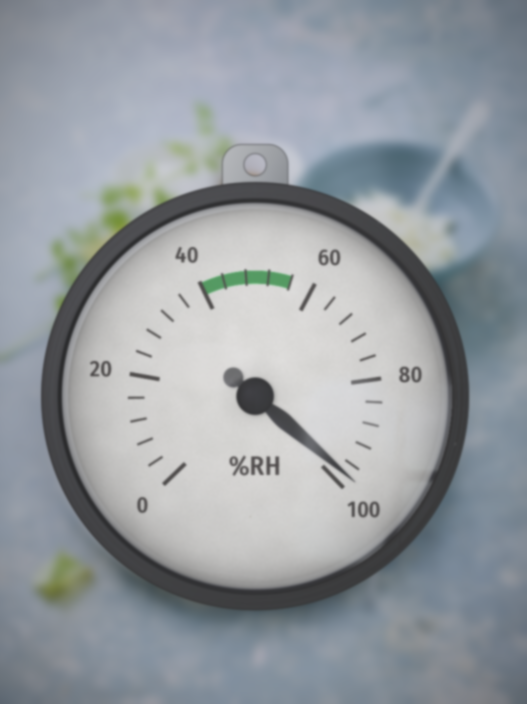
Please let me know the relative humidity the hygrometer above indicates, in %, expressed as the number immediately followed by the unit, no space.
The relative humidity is 98%
